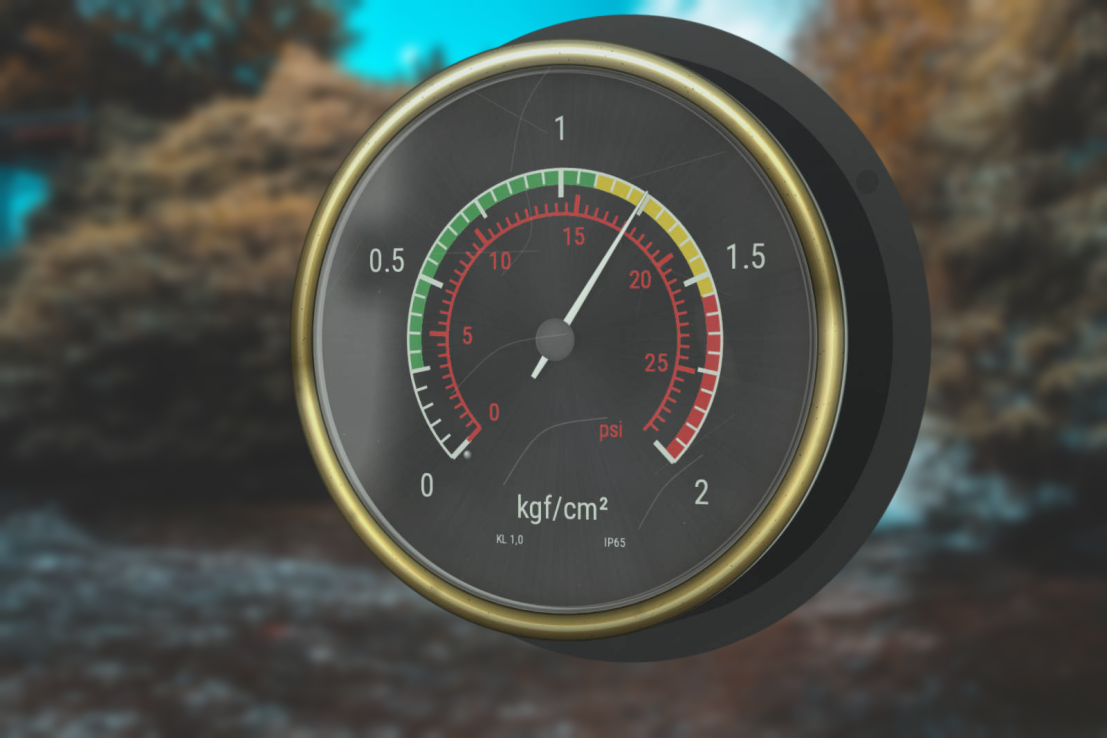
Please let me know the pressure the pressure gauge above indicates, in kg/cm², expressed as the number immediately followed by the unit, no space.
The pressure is 1.25kg/cm²
